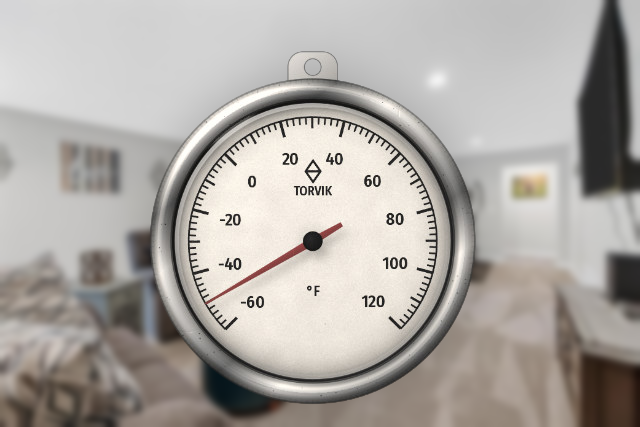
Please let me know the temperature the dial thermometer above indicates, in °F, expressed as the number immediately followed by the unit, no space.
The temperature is -50°F
